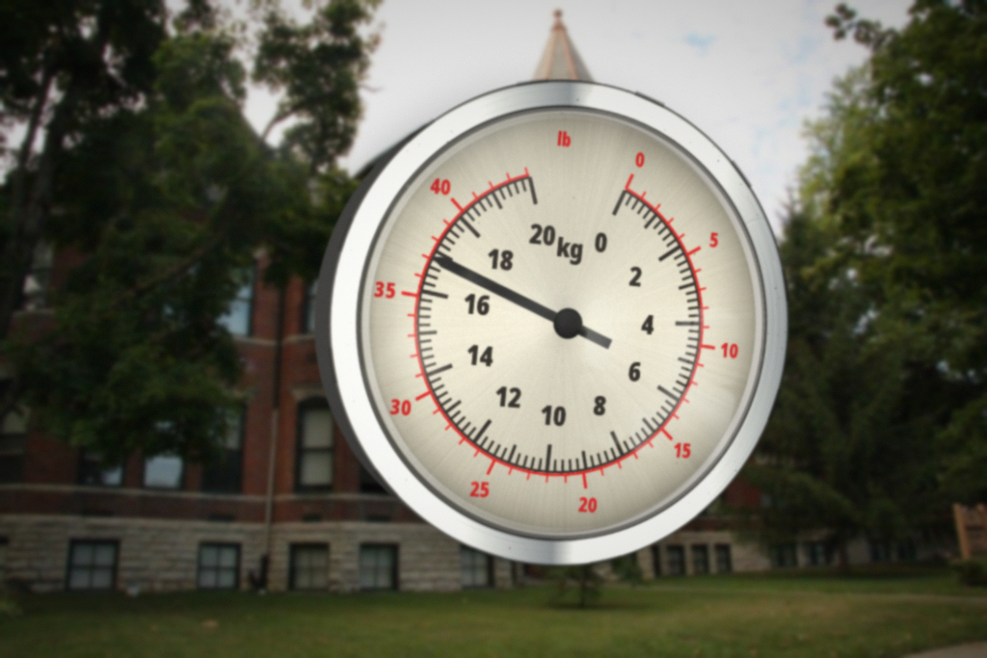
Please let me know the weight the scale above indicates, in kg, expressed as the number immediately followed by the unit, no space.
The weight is 16.8kg
